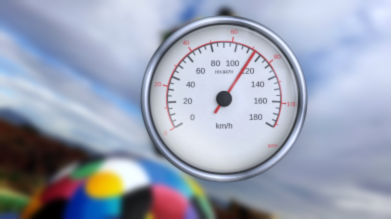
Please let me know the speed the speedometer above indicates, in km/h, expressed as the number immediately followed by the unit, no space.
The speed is 115km/h
